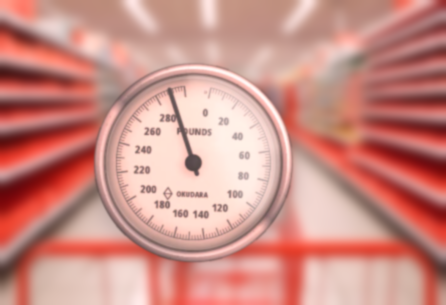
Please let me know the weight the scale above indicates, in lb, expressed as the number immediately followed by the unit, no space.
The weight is 290lb
